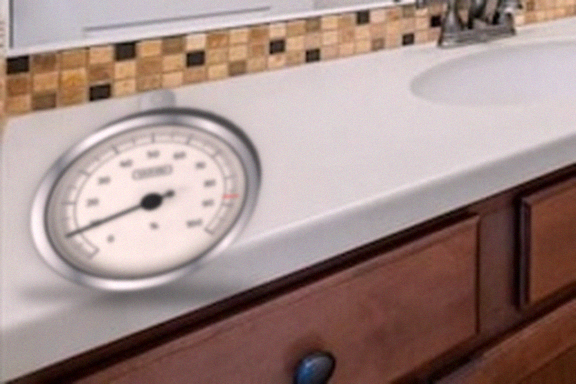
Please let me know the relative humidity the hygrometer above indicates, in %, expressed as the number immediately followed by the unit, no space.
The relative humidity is 10%
